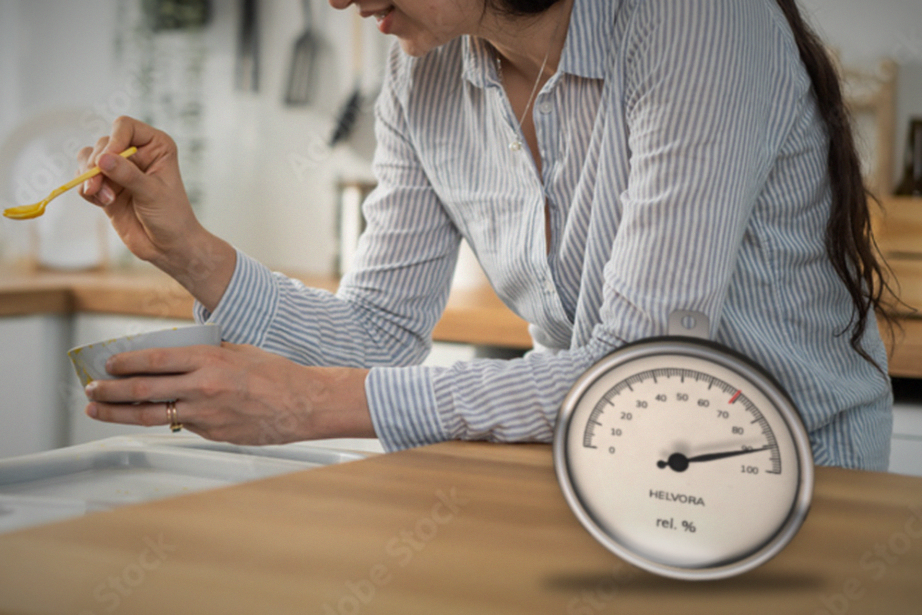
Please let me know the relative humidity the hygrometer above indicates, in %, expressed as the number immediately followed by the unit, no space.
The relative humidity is 90%
